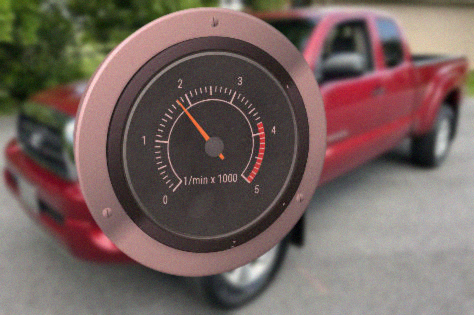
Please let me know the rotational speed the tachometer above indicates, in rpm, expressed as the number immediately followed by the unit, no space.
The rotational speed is 1800rpm
